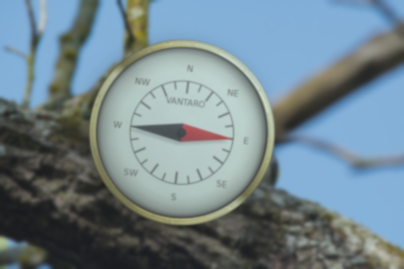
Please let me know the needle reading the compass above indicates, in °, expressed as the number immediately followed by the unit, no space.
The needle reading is 90°
